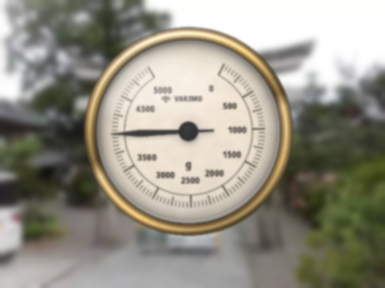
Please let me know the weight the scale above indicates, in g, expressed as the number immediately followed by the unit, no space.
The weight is 4000g
